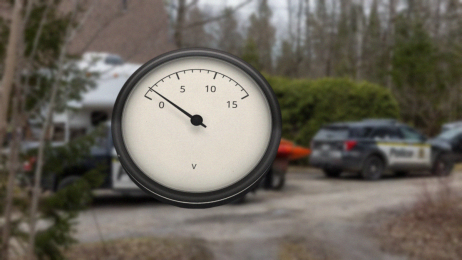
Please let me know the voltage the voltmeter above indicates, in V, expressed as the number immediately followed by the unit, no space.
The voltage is 1V
